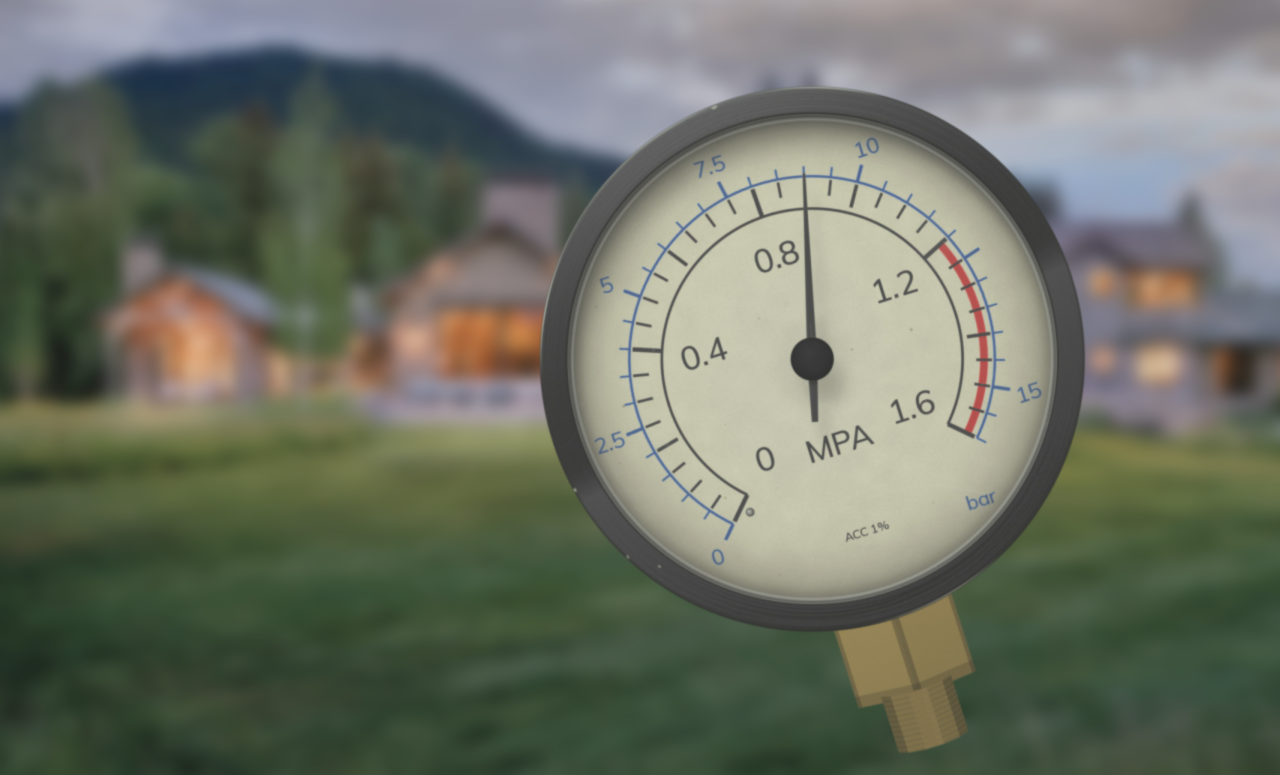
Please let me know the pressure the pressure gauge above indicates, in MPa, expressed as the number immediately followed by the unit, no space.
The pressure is 0.9MPa
